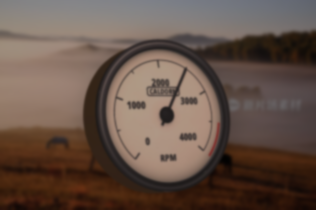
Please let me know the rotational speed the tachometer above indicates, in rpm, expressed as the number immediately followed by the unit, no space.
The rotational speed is 2500rpm
